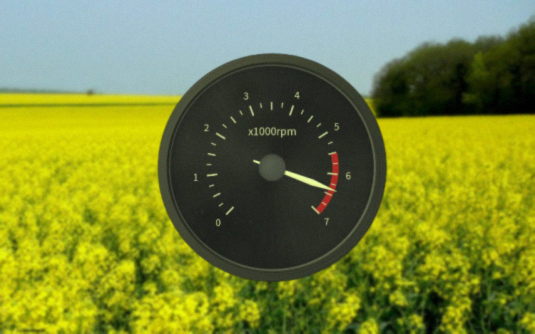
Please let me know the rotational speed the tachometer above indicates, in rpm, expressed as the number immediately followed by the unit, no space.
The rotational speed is 6375rpm
